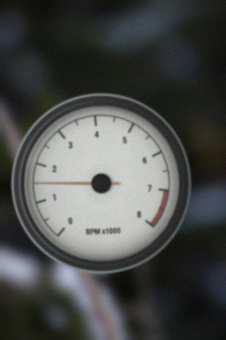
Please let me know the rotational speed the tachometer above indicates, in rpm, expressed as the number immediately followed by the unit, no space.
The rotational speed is 1500rpm
